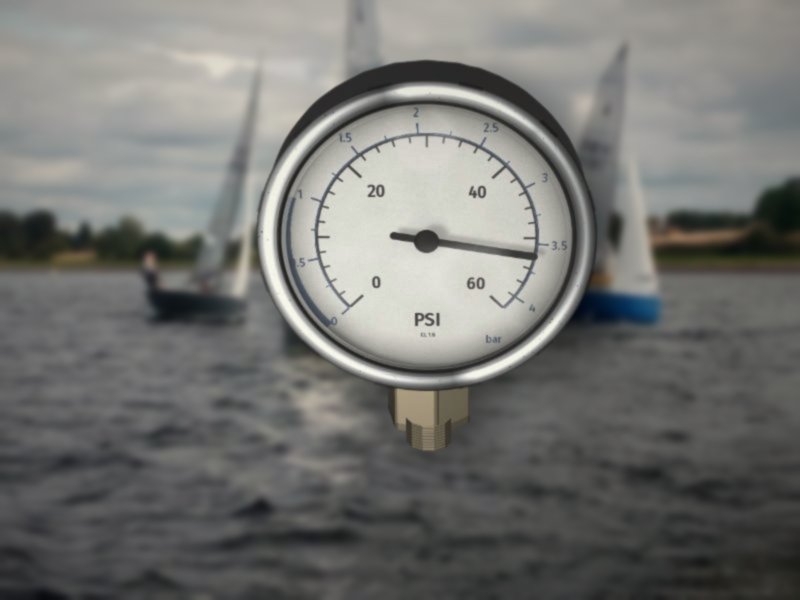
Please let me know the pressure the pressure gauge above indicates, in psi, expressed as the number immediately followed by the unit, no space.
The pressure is 52psi
